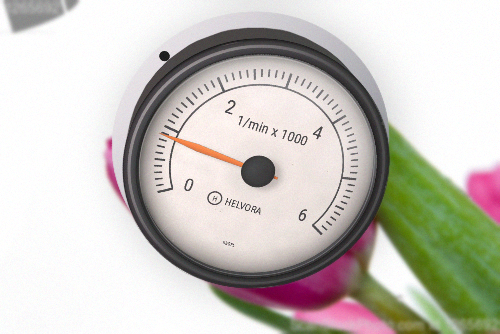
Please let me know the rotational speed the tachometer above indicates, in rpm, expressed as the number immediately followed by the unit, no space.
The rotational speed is 900rpm
